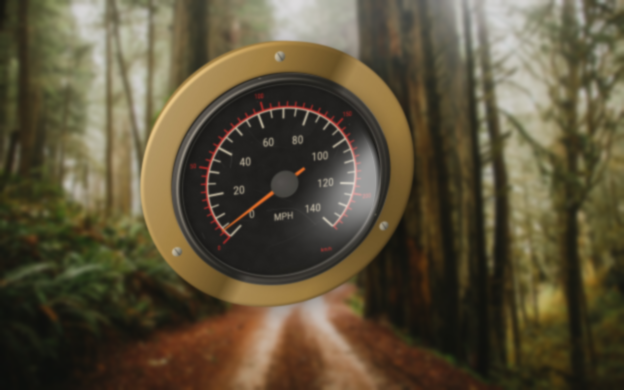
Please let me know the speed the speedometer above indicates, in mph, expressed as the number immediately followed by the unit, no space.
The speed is 5mph
